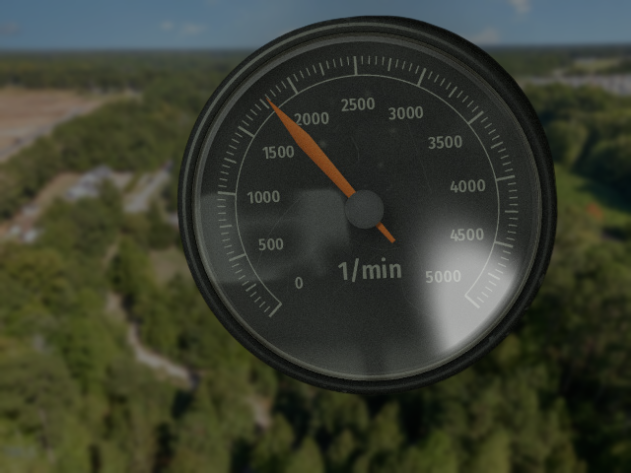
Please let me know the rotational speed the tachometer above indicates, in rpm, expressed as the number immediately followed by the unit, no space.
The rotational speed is 1800rpm
